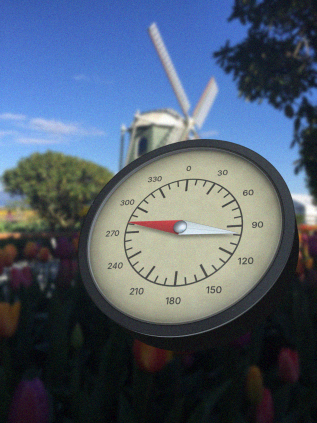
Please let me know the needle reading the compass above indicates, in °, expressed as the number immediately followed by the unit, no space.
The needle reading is 280°
